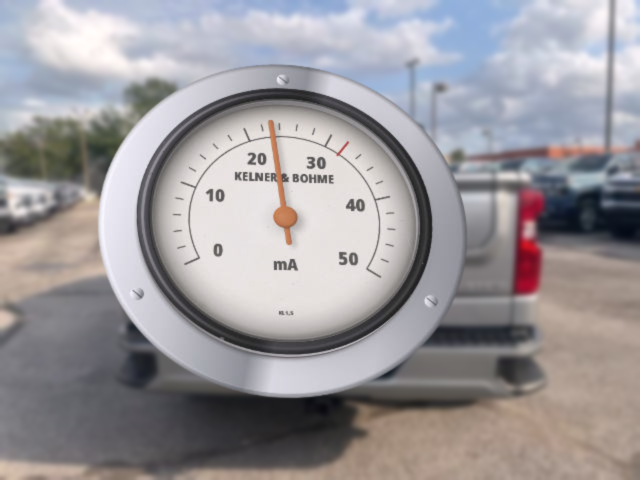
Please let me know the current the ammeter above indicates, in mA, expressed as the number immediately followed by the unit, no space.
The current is 23mA
